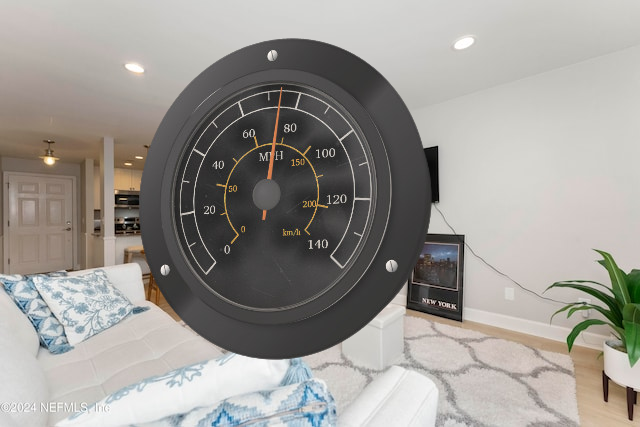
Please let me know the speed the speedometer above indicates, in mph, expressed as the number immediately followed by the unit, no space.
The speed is 75mph
